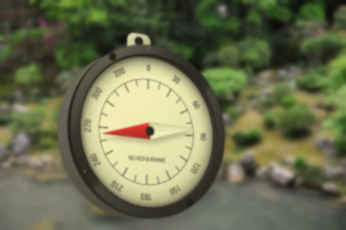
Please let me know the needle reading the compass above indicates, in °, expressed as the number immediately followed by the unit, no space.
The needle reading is 262.5°
